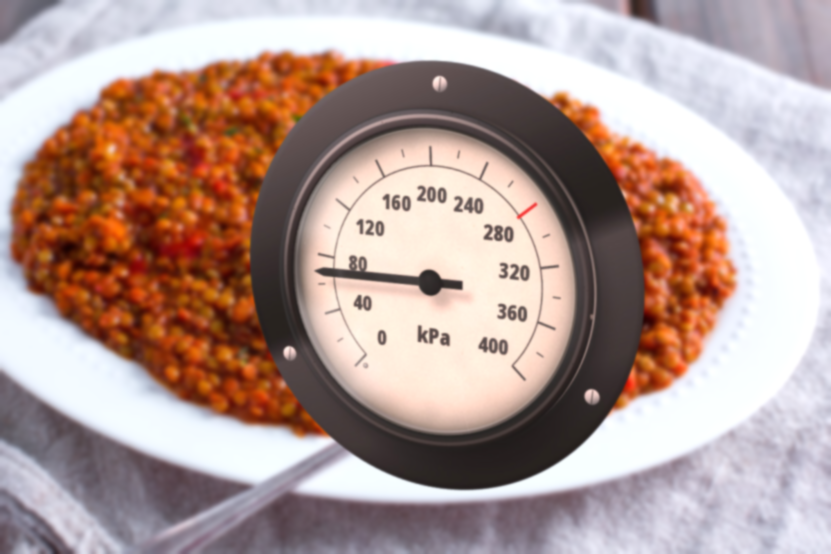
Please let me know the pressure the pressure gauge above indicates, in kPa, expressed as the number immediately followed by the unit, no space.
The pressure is 70kPa
